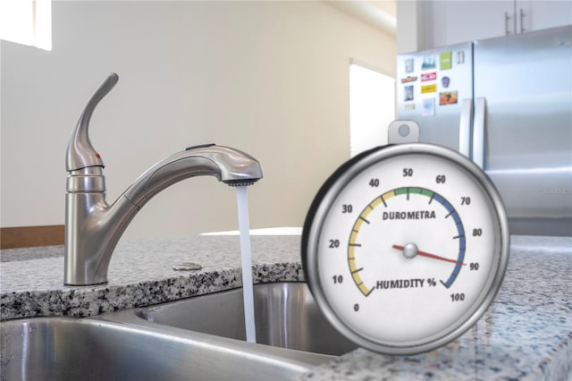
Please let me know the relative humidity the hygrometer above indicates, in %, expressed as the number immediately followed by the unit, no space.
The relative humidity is 90%
